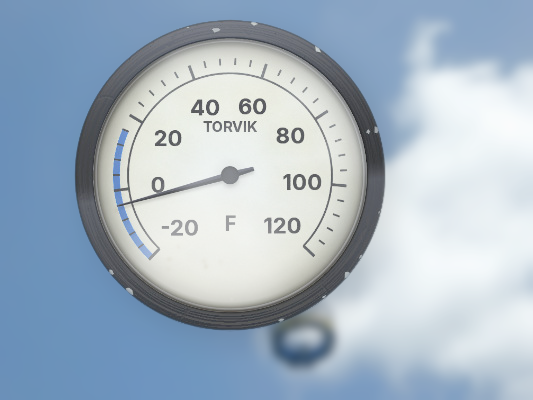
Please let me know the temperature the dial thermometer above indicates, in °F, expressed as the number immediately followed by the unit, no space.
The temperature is -4°F
